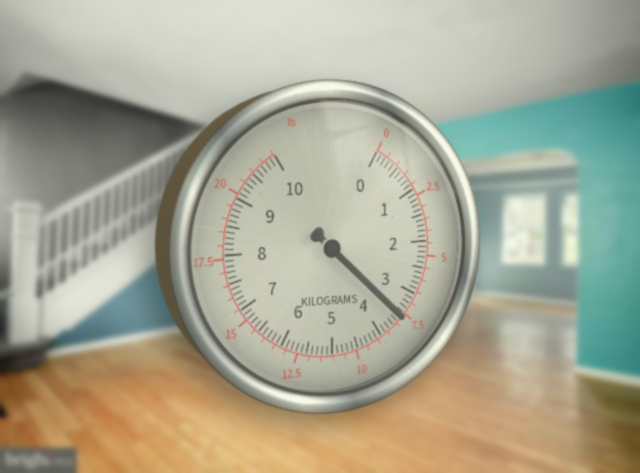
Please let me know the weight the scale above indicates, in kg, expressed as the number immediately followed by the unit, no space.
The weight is 3.5kg
